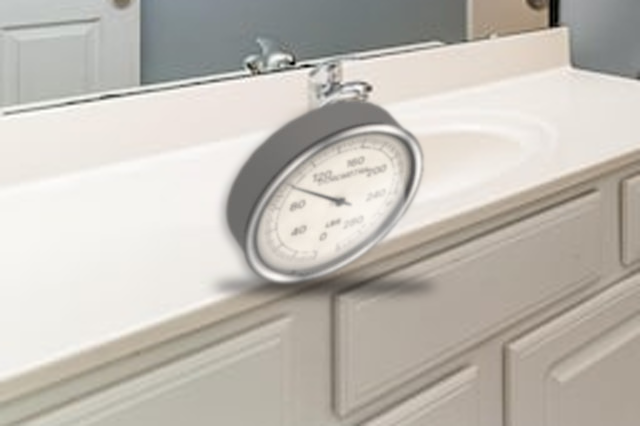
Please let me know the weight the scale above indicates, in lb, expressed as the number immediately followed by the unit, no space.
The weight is 100lb
